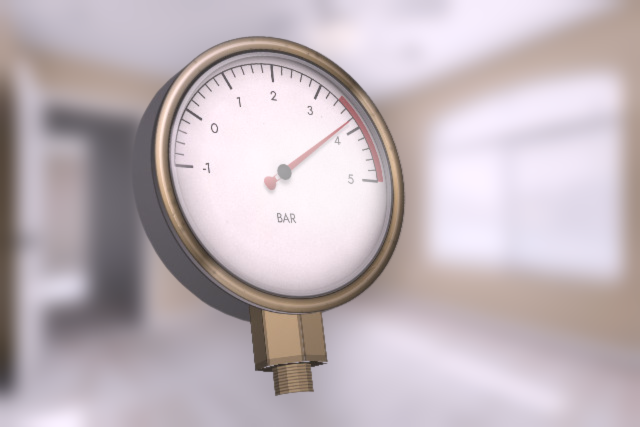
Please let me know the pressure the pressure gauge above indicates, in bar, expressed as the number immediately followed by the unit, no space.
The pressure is 3.8bar
